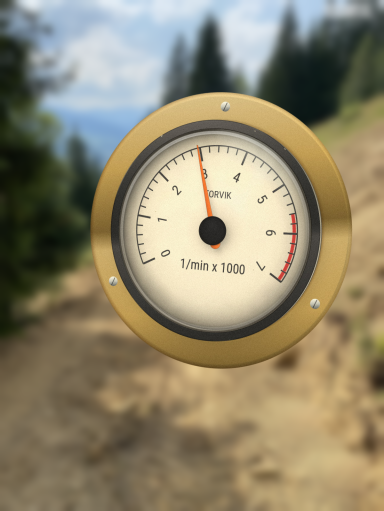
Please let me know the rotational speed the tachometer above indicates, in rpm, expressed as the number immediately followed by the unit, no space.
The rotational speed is 3000rpm
